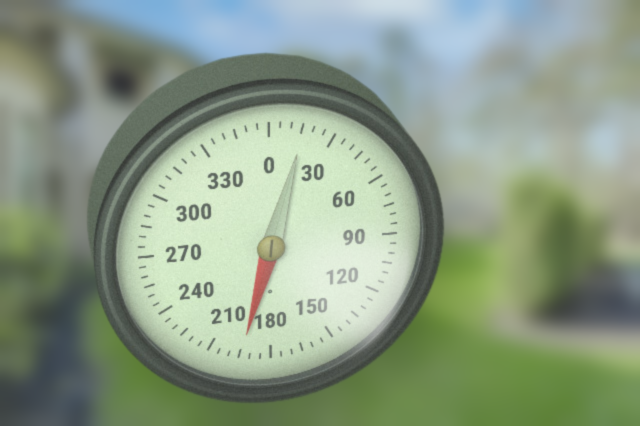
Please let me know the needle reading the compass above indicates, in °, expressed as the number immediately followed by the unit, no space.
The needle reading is 195°
